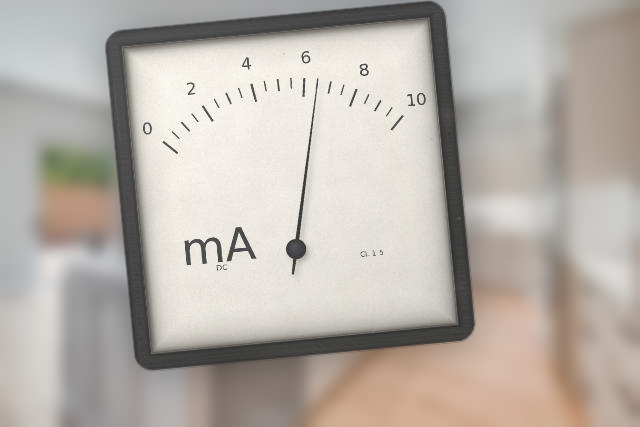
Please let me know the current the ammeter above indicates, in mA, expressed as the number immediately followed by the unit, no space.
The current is 6.5mA
